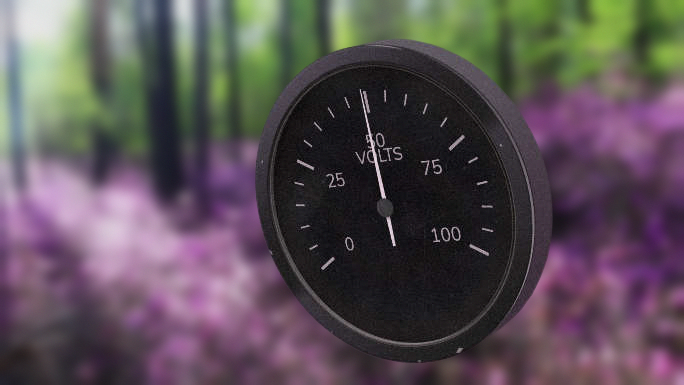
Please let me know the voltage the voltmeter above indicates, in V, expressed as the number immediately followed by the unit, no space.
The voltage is 50V
